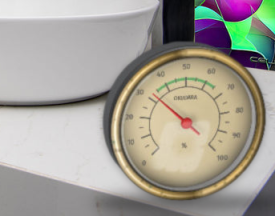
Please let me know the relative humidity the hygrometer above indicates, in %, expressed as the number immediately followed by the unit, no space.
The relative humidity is 32.5%
